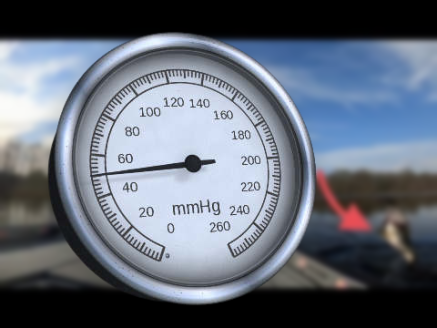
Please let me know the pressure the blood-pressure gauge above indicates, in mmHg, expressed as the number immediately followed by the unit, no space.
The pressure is 50mmHg
